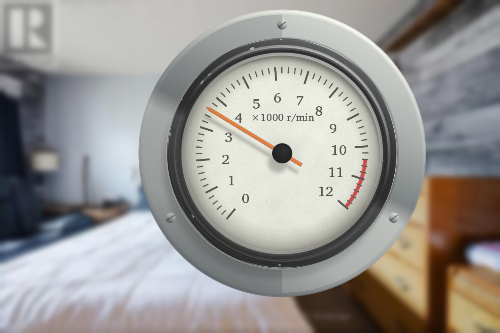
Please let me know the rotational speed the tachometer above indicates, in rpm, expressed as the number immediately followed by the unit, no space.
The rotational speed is 3600rpm
